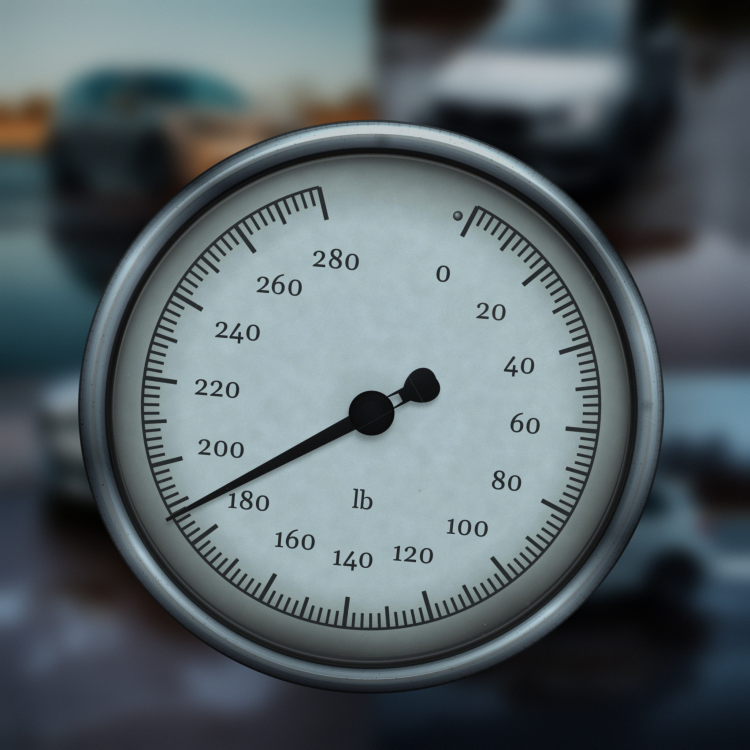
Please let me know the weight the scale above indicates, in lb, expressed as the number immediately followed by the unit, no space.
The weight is 188lb
